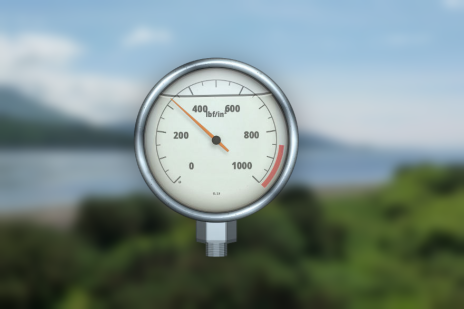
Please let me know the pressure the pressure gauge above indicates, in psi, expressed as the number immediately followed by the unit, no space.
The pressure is 325psi
